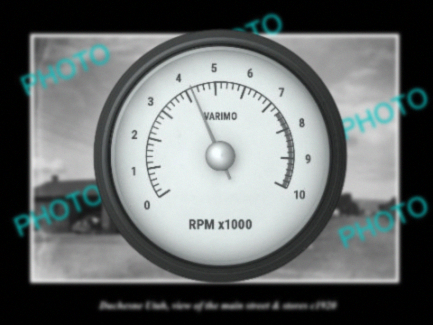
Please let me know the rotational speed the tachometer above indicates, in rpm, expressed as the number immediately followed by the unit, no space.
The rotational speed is 4200rpm
